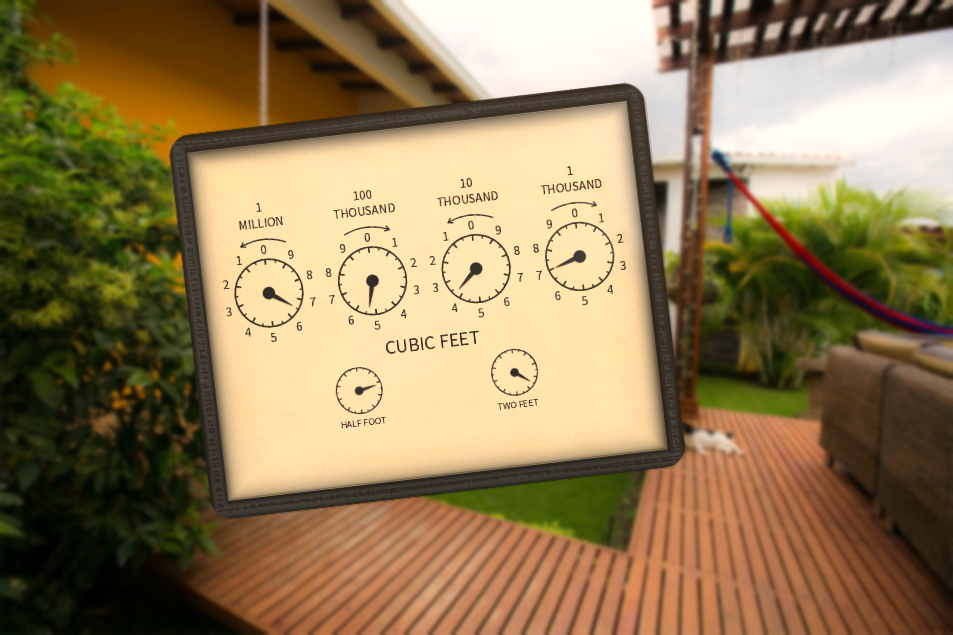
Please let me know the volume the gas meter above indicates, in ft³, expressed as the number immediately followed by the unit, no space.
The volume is 653700ft³
